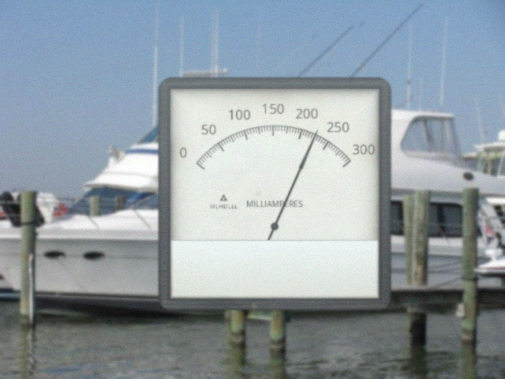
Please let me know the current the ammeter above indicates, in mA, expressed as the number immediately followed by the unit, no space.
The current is 225mA
